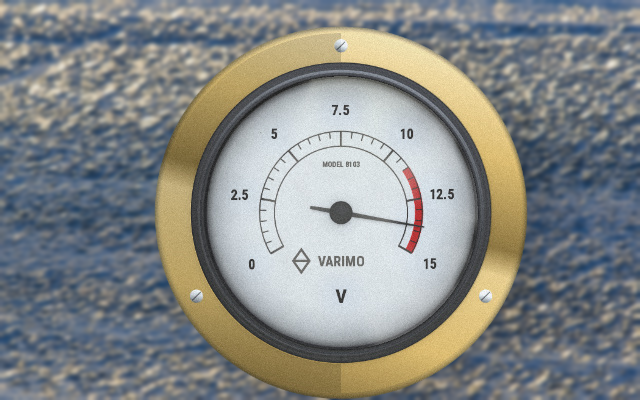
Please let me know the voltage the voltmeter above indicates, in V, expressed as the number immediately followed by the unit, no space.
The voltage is 13.75V
